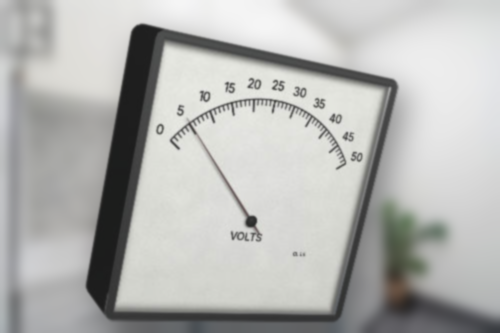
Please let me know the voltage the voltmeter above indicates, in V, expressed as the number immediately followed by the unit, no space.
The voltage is 5V
